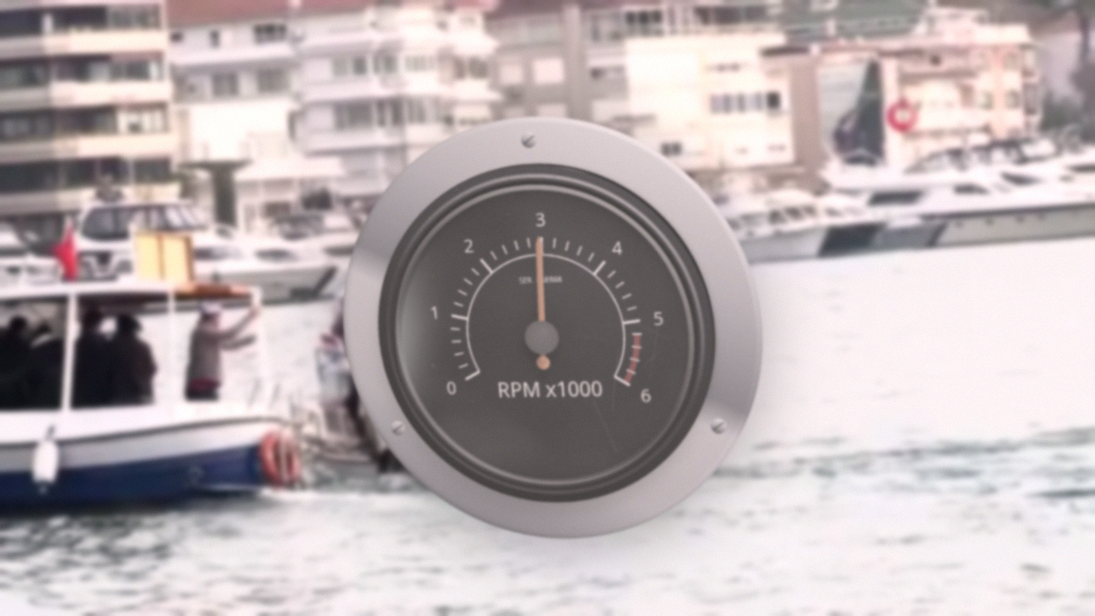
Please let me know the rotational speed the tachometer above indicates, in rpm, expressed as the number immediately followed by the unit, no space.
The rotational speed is 3000rpm
